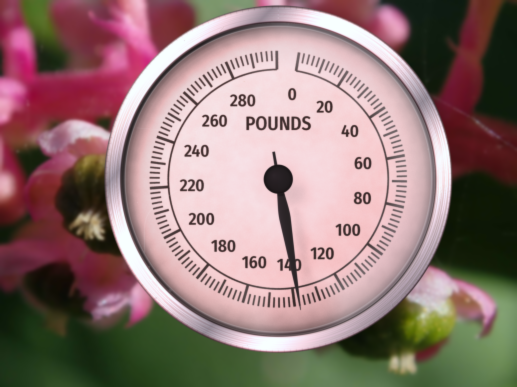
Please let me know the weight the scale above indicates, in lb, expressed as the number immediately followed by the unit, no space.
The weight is 138lb
